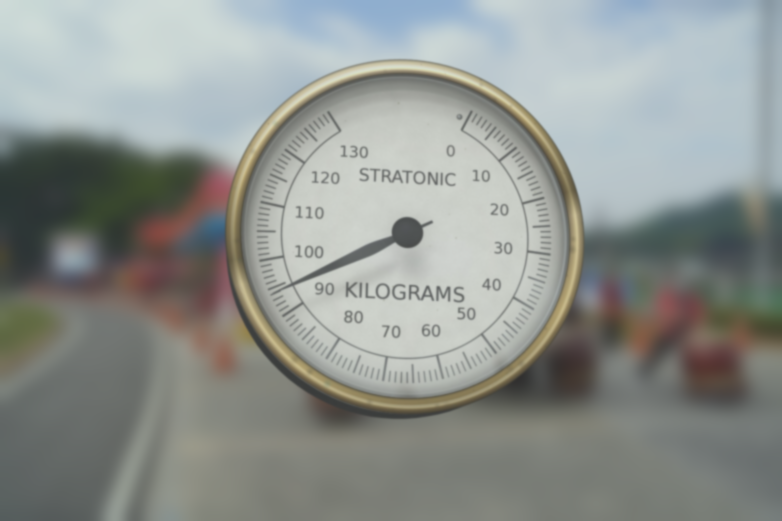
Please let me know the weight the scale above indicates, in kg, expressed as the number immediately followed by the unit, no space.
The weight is 94kg
